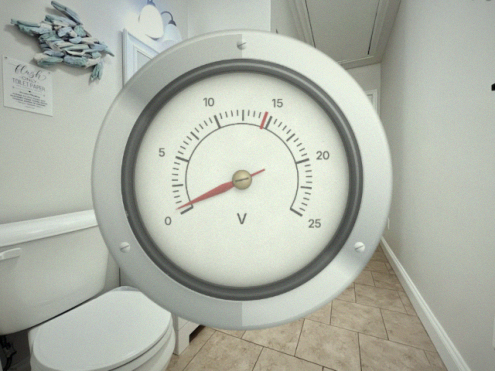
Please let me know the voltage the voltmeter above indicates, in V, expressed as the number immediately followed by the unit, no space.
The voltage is 0.5V
